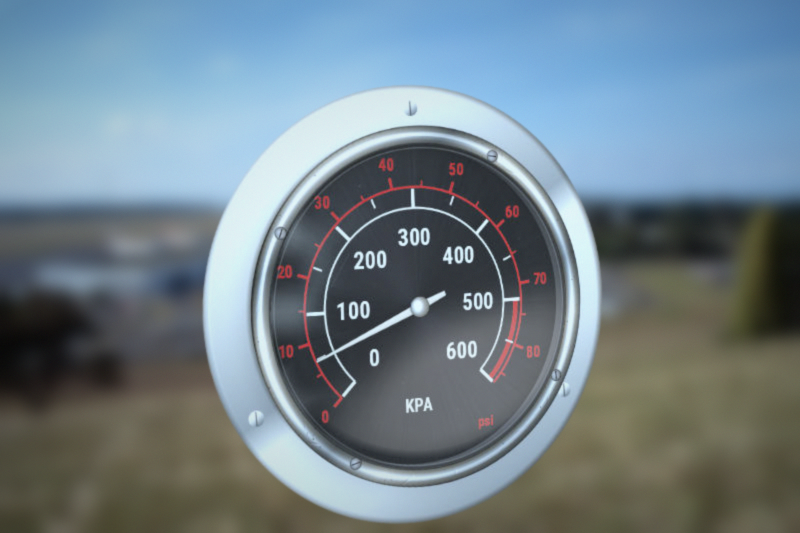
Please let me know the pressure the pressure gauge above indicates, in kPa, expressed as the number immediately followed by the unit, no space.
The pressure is 50kPa
